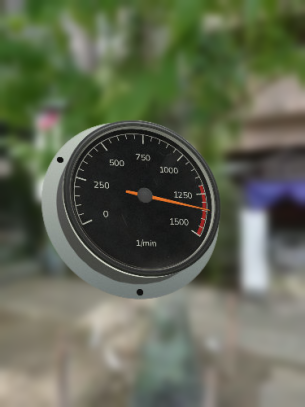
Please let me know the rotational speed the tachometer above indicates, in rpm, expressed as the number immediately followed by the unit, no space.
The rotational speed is 1350rpm
